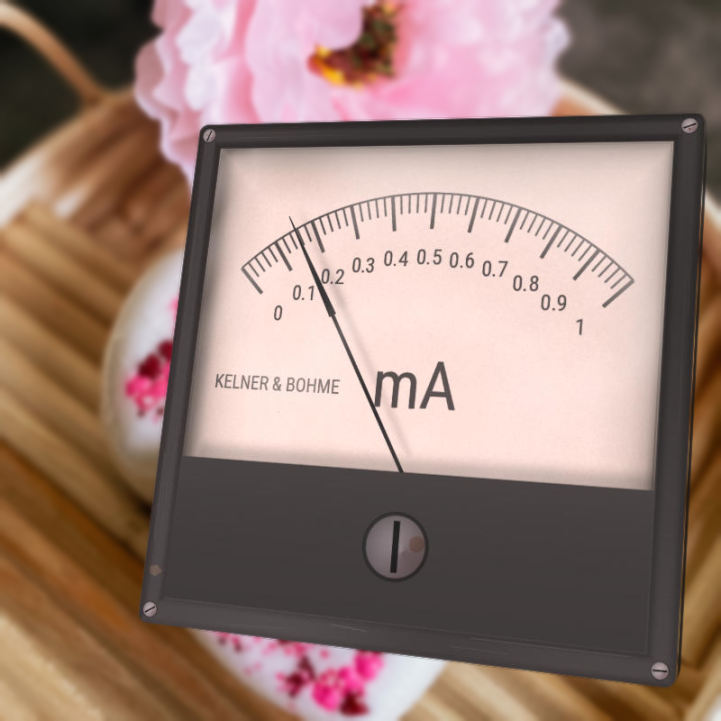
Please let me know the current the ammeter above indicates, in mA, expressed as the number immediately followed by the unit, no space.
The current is 0.16mA
